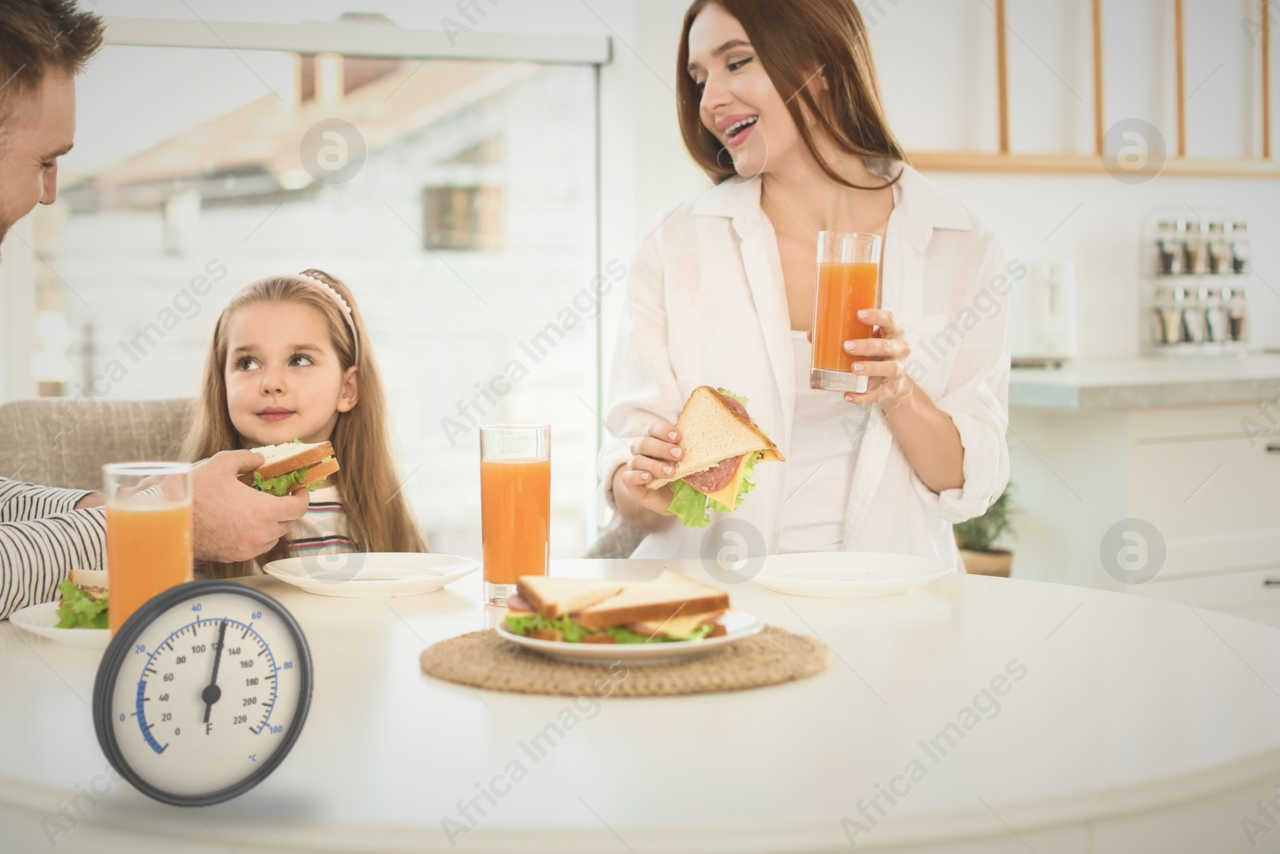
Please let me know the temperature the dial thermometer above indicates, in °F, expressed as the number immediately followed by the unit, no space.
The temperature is 120°F
